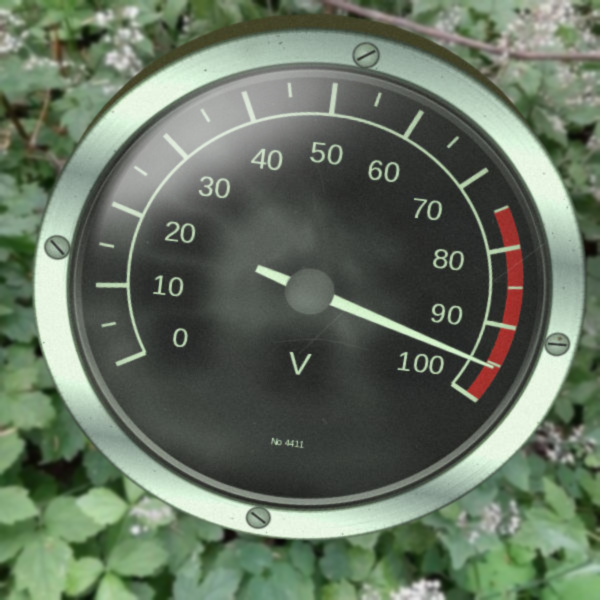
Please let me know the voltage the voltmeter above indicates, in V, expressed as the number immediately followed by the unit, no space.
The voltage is 95V
